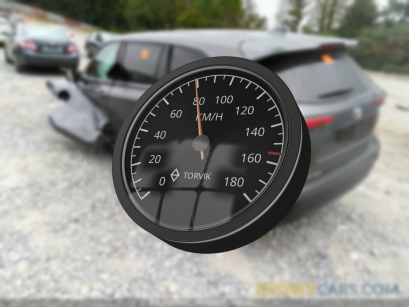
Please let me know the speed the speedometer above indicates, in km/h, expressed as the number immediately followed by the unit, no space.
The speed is 80km/h
